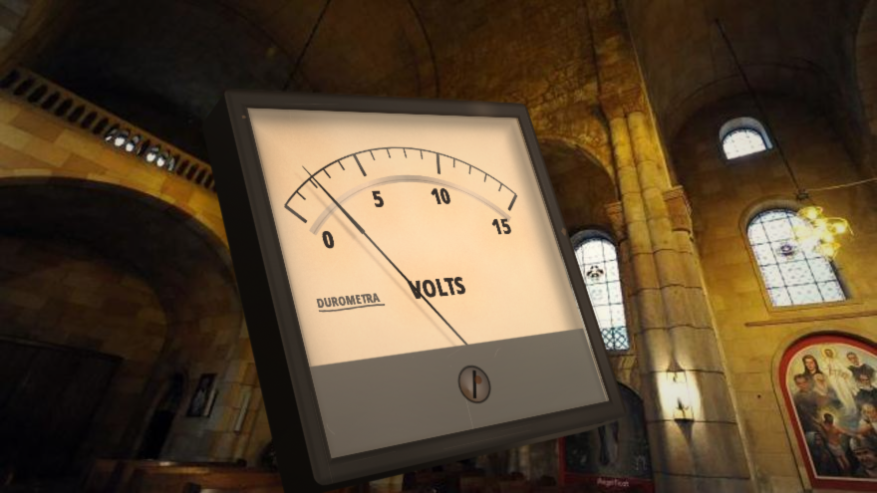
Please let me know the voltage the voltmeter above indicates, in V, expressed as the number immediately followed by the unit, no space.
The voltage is 2V
